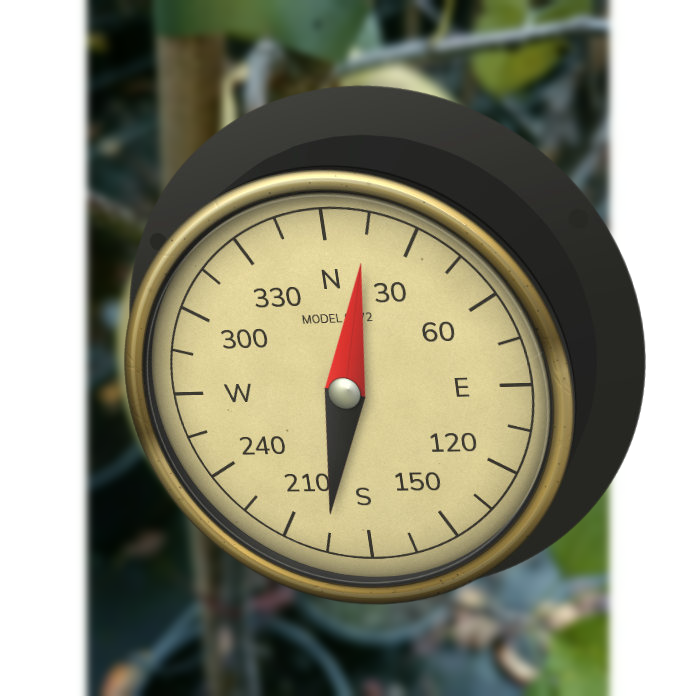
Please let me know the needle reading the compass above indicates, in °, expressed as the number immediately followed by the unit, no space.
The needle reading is 15°
